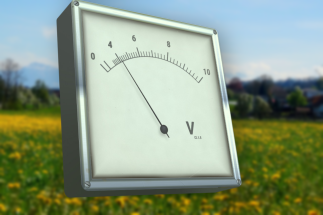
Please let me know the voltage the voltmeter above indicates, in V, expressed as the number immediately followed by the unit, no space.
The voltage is 4V
